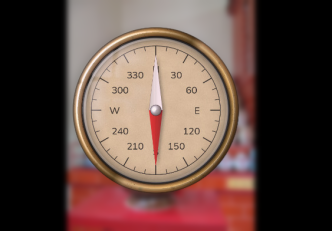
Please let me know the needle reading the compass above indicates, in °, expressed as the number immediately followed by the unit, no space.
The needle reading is 180°
